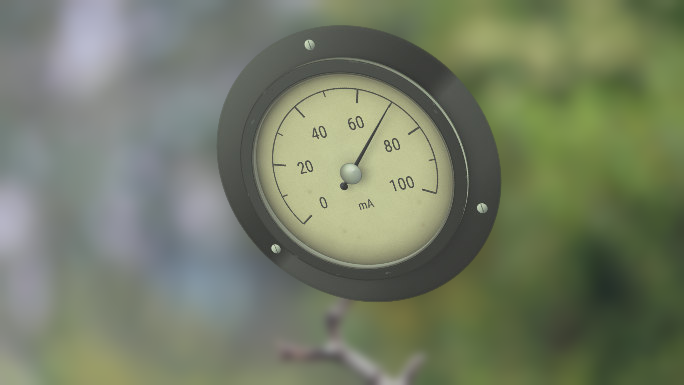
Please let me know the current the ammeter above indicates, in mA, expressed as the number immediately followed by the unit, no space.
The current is 70mA
